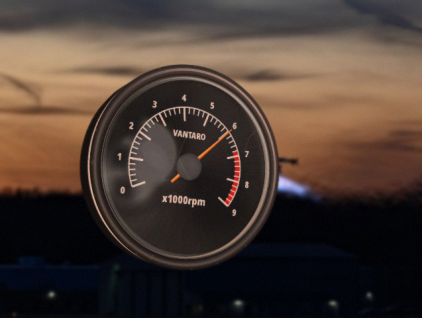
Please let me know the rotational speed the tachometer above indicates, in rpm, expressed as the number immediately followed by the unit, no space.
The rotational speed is 6000rpm
